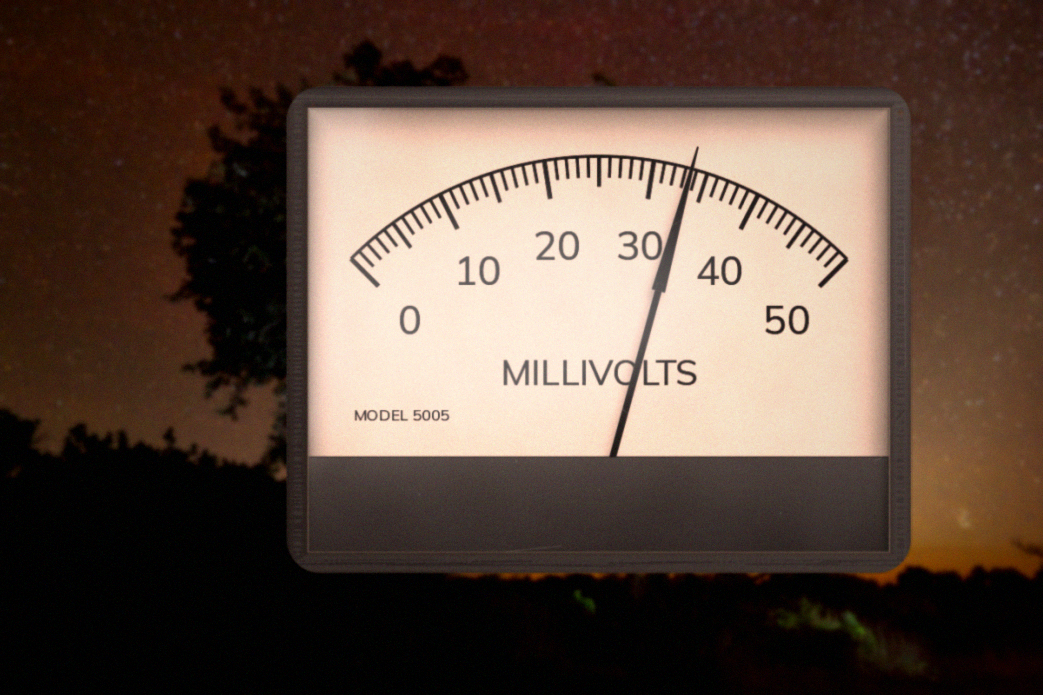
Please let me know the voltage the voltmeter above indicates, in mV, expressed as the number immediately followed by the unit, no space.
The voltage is 33.5mV
